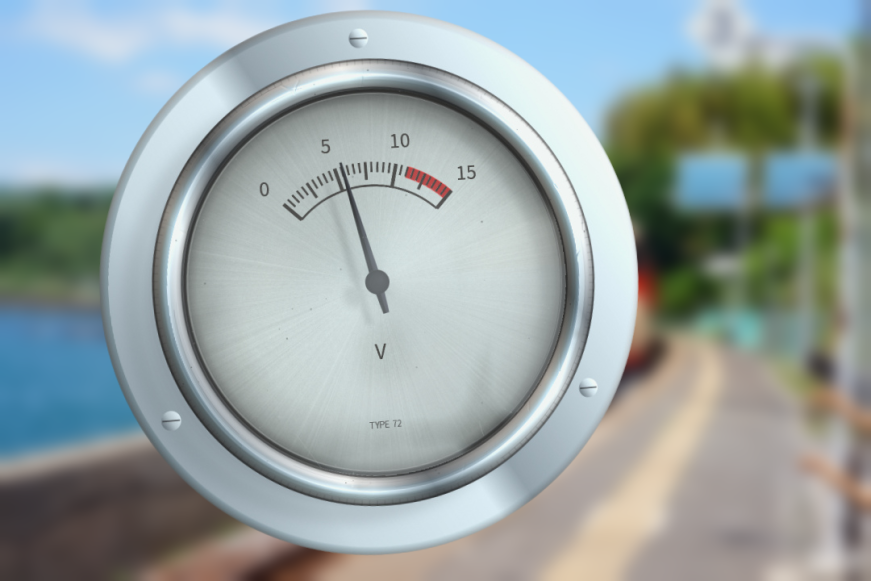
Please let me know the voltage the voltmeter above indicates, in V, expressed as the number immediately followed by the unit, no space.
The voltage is 5.5V
